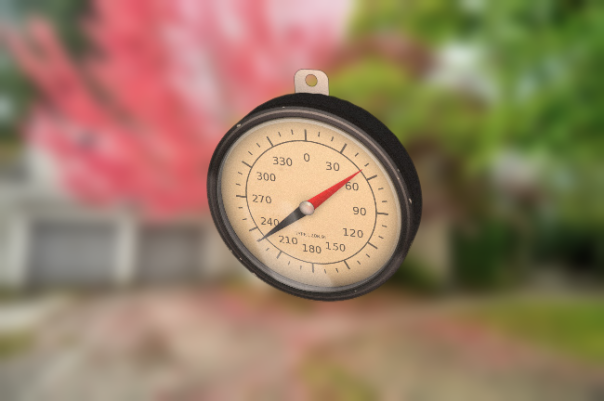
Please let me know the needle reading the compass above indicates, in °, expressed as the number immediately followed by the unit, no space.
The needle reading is 50°
